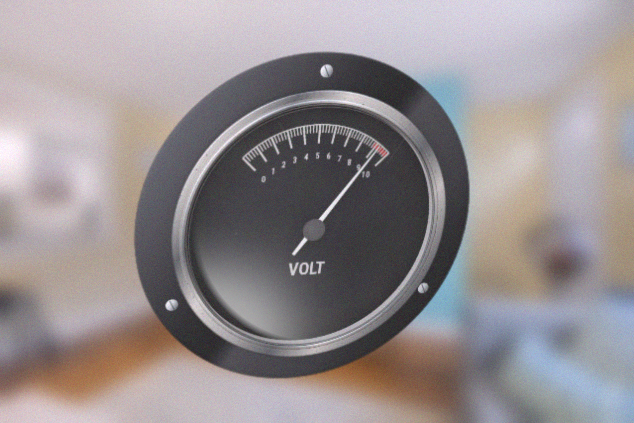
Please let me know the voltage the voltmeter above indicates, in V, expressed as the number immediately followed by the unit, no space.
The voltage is 9V
